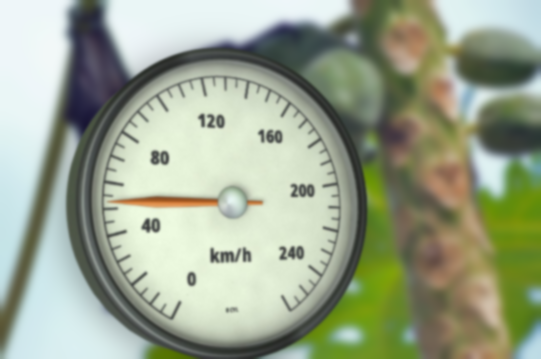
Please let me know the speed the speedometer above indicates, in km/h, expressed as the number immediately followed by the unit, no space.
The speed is 52.5km/h
